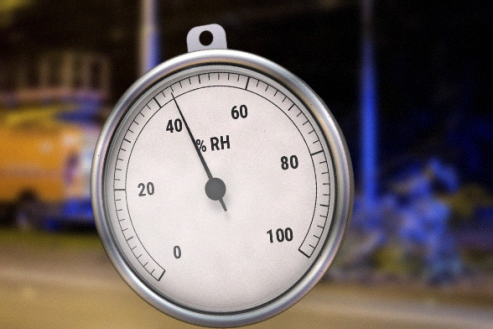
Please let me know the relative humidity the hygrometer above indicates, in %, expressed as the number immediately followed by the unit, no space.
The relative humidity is 44%
